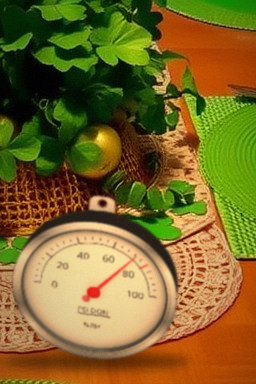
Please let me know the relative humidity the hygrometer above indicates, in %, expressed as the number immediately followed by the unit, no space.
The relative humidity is 72%
